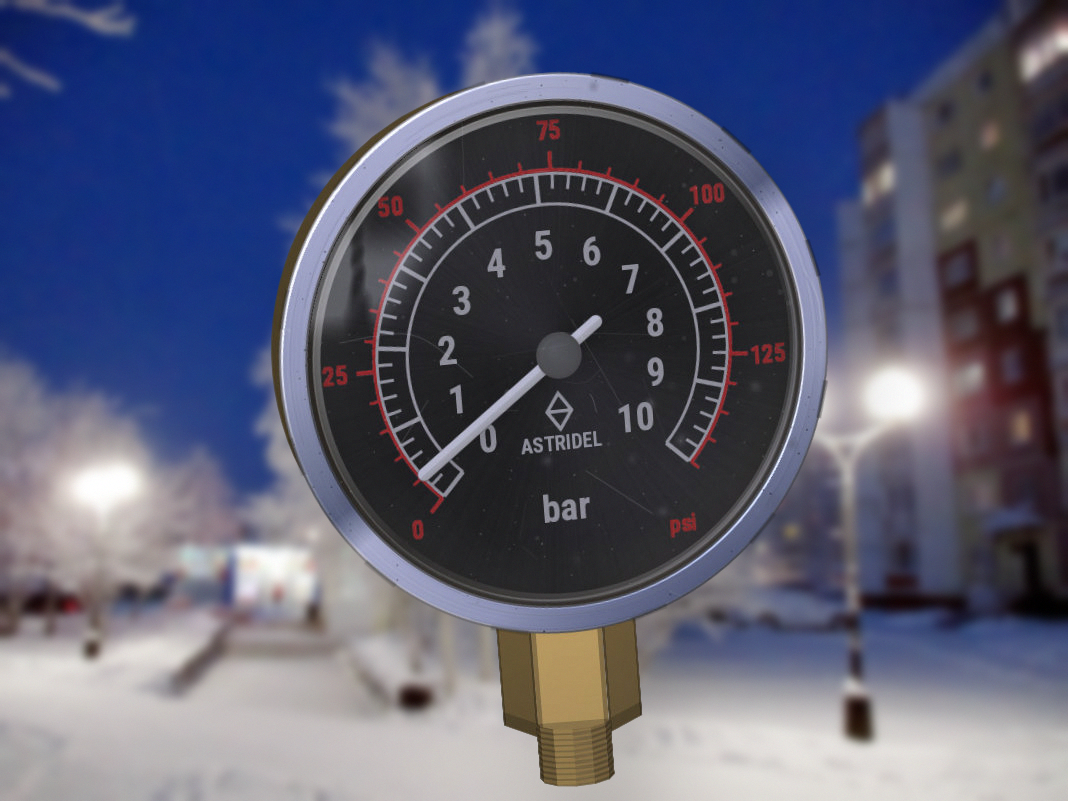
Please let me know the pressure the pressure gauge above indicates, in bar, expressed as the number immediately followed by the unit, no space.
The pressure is 0.4bar
